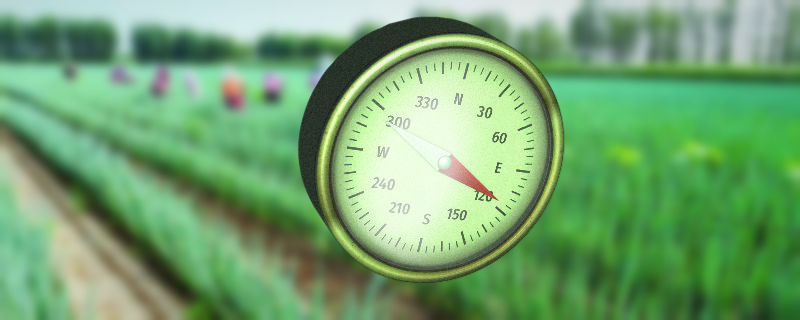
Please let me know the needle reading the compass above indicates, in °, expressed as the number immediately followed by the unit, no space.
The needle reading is 115°
